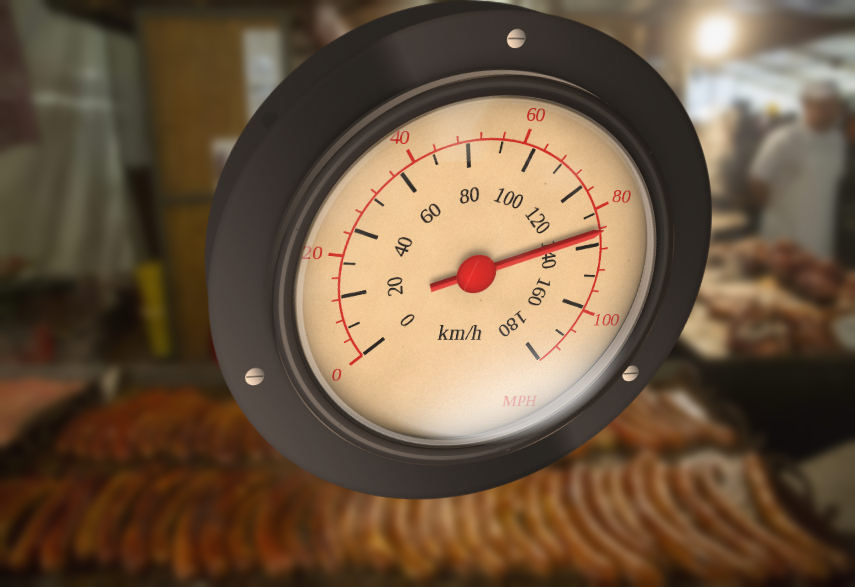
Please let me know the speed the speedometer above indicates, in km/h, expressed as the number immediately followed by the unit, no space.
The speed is 135km/h
